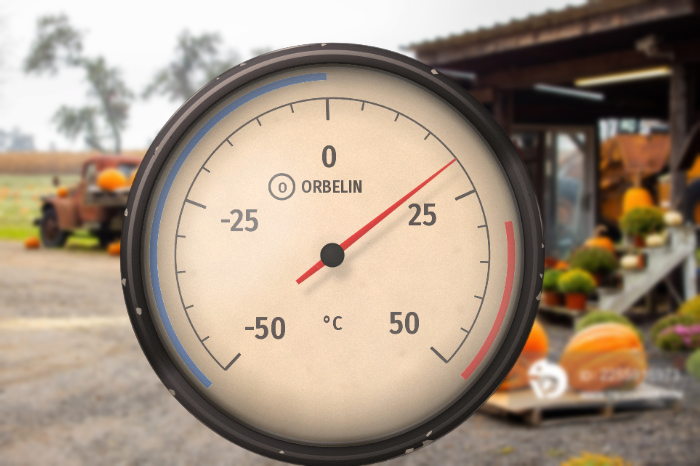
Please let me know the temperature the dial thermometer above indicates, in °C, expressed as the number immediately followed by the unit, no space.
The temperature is 20°C
